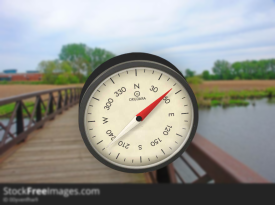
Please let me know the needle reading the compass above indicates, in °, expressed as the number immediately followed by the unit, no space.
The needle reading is 50°
